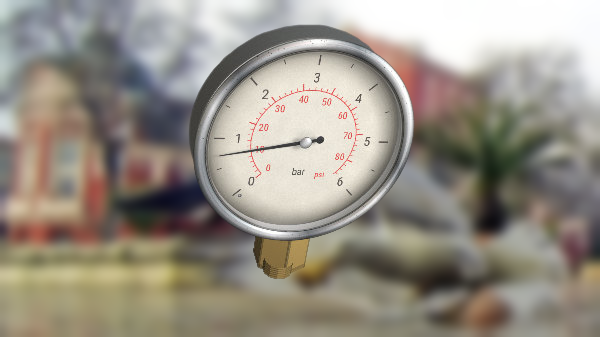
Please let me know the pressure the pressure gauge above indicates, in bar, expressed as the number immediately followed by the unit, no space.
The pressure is 0.75bar
